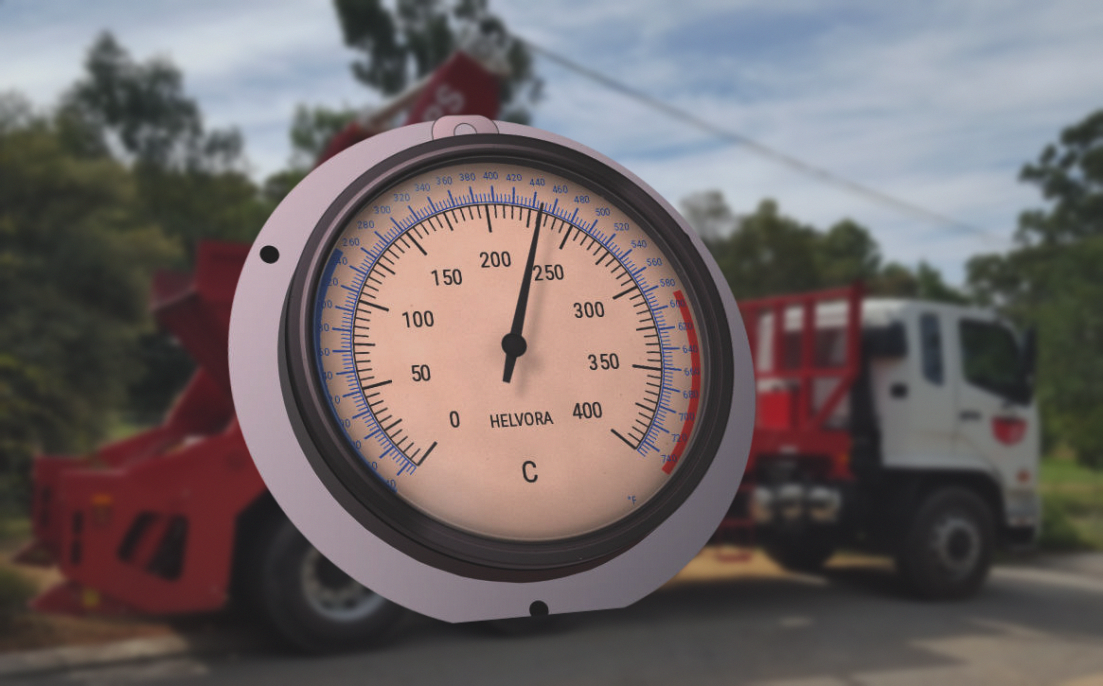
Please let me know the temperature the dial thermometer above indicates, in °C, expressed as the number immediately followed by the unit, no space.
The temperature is 230°C
